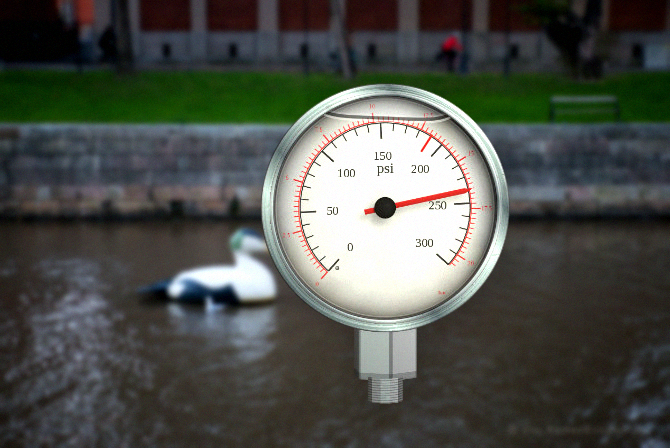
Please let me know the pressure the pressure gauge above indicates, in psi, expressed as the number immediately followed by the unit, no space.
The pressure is 240psi
